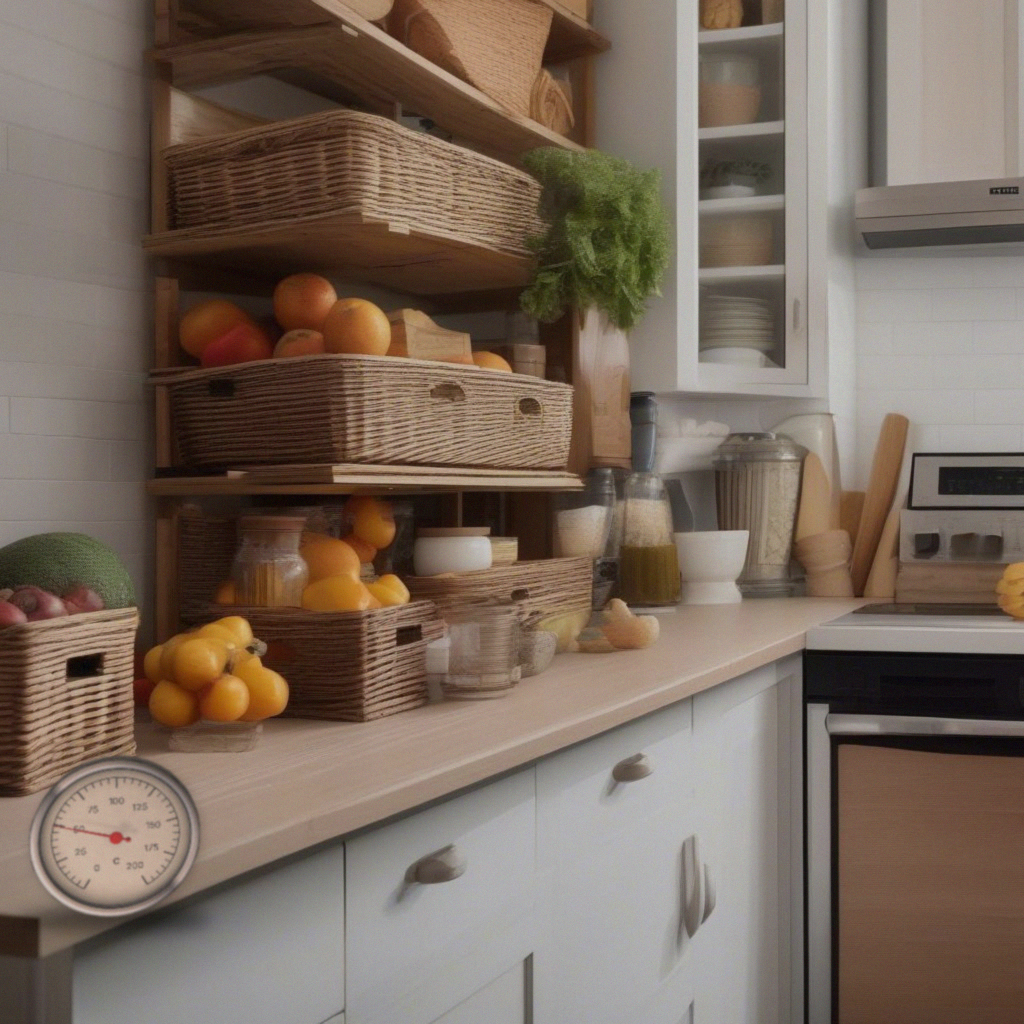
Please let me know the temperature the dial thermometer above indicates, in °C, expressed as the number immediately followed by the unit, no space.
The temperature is 50°C
